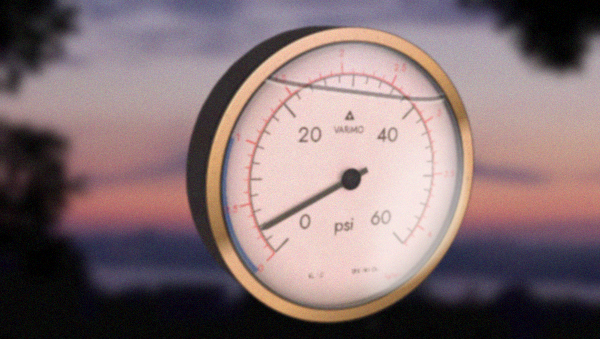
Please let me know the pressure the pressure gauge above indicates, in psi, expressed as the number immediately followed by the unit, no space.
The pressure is 4psi
